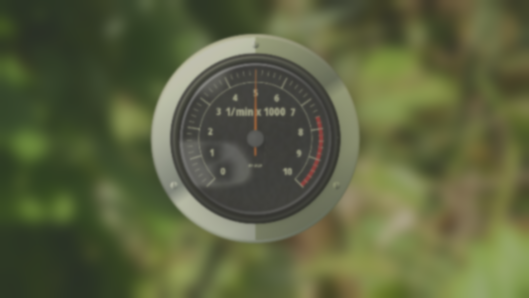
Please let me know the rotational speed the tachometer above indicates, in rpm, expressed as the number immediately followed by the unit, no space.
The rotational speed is 5000rpm
